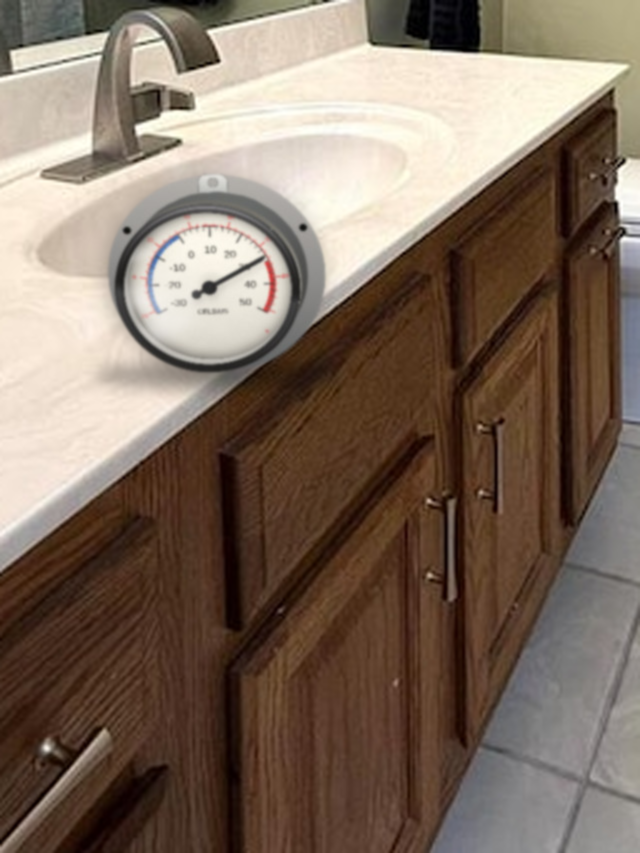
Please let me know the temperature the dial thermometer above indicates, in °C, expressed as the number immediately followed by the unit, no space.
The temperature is 30°C
